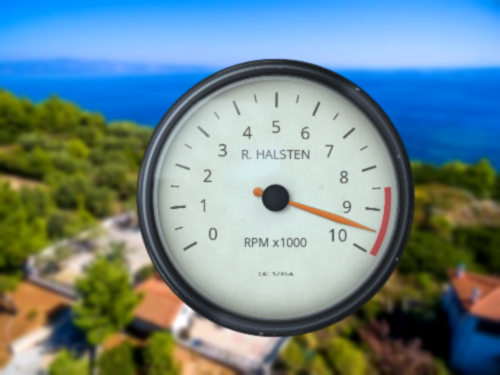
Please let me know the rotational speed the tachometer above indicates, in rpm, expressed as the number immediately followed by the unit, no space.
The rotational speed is 9500rpm
